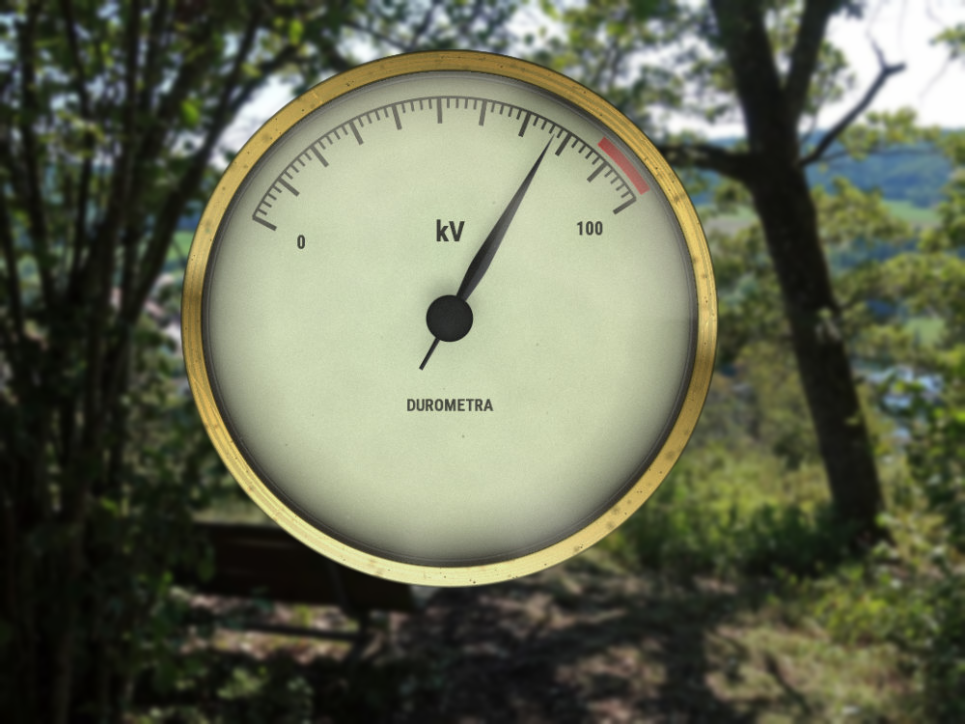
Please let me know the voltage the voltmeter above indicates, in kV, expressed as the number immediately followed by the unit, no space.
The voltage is 77kV
